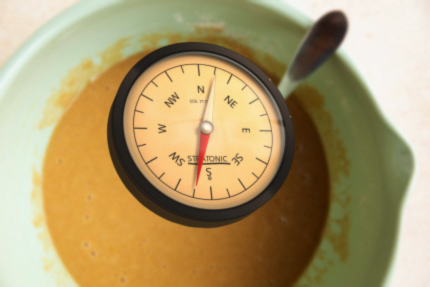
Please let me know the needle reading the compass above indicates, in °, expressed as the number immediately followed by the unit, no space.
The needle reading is 195°
